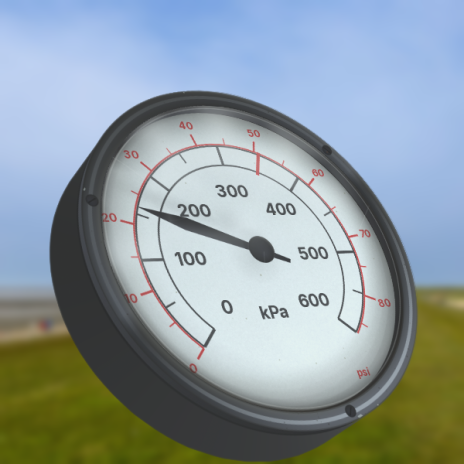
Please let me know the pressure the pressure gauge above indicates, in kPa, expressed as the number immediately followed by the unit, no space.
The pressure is 150kPa
